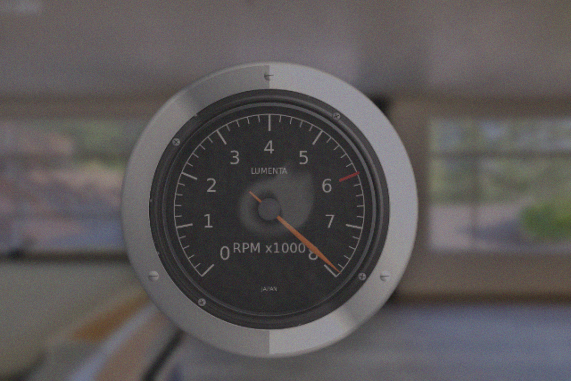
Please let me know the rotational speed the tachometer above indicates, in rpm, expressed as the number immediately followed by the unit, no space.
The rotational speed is 7900rpm
